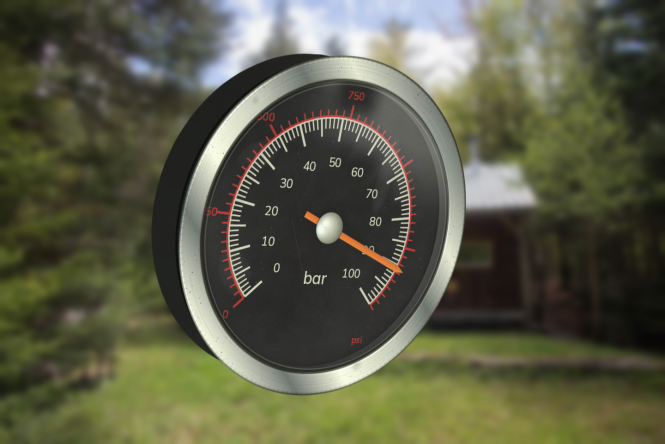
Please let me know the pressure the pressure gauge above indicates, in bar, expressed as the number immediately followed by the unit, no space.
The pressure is 91bar
